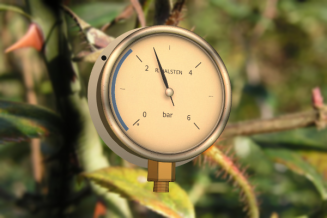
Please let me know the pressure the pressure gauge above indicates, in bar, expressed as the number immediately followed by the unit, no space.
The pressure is 2.5bar
